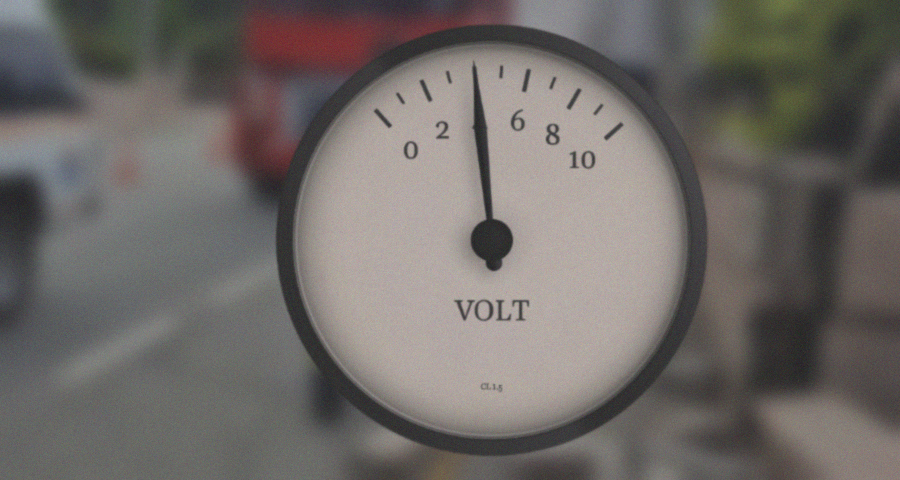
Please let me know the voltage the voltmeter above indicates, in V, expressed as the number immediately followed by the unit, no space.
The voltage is 4V
